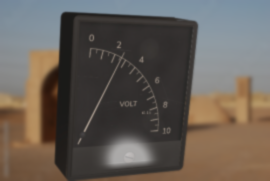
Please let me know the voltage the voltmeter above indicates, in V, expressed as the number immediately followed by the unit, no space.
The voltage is 2.5V
